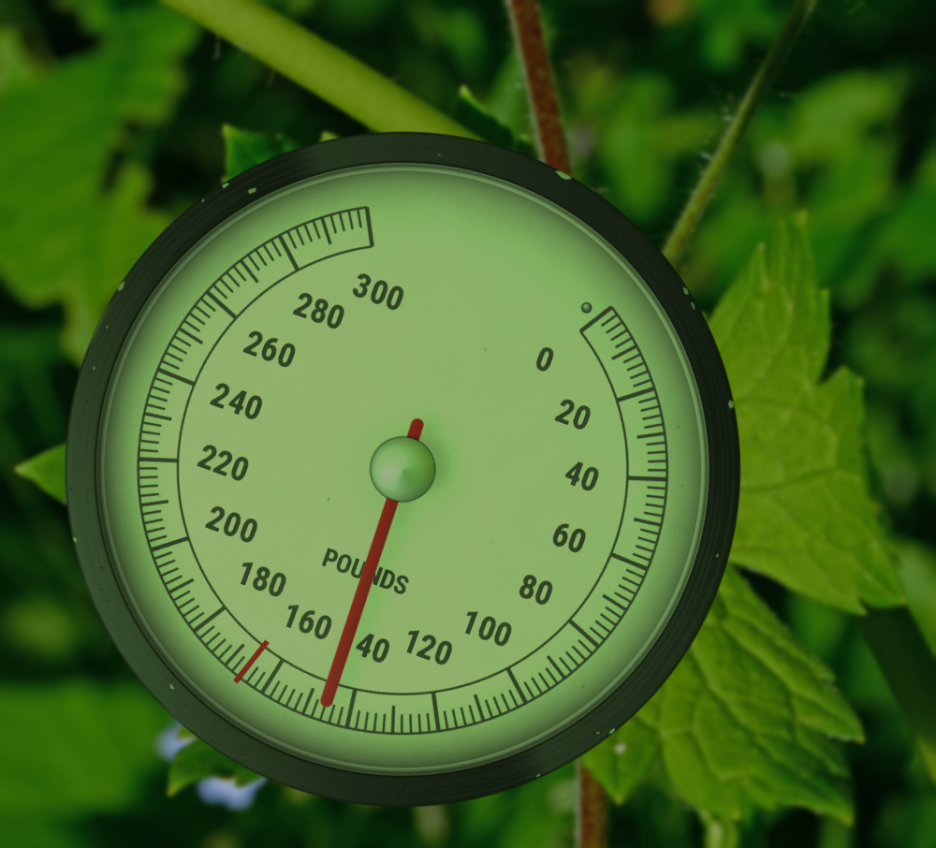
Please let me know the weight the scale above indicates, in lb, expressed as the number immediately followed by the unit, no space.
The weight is 146lb
